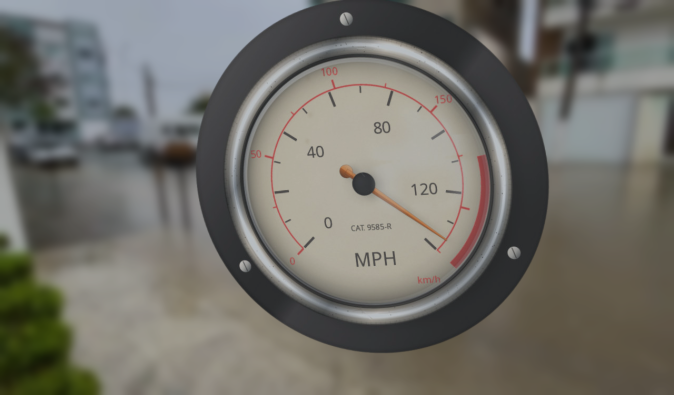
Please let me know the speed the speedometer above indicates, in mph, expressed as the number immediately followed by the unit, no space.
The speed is 135mph
